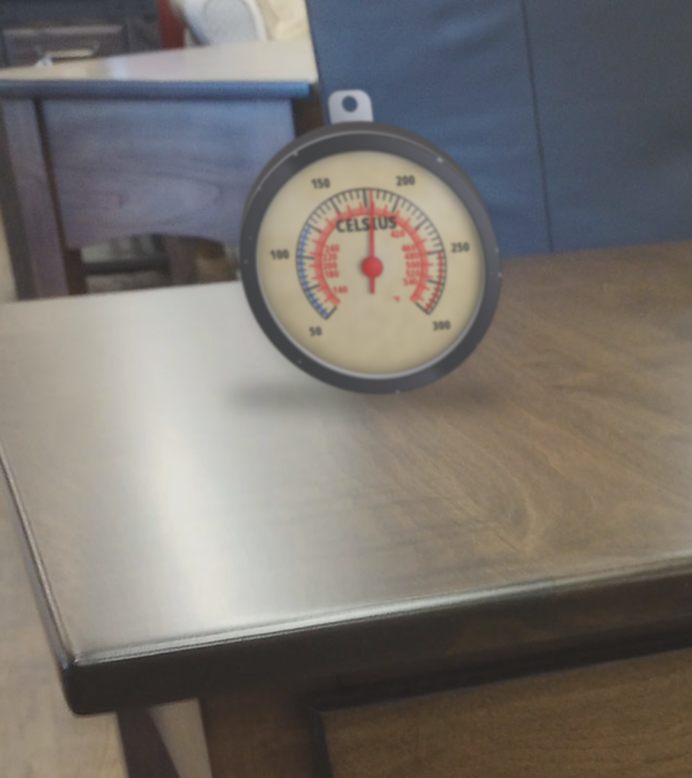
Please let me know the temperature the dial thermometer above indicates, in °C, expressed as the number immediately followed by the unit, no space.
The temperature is 180°C
